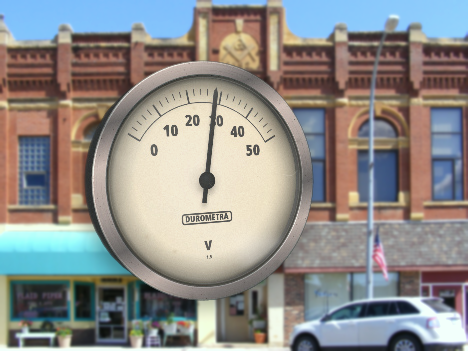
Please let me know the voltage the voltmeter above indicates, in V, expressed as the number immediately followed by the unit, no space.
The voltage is 28V
